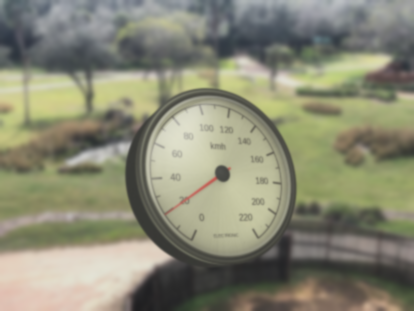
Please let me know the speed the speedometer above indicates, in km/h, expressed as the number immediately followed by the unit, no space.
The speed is 20km/h
